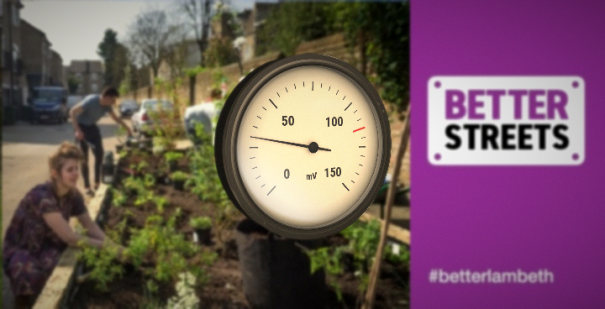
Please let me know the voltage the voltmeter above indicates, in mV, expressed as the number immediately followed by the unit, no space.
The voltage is 30mV
